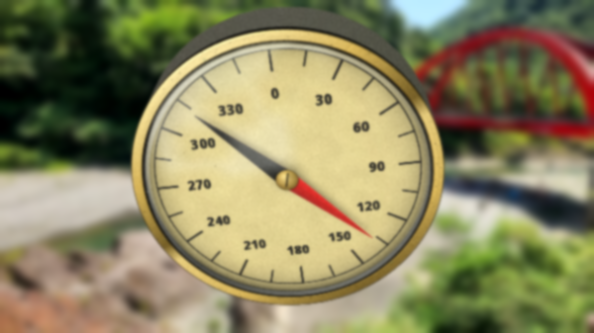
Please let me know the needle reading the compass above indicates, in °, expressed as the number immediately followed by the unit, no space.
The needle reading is 135°
